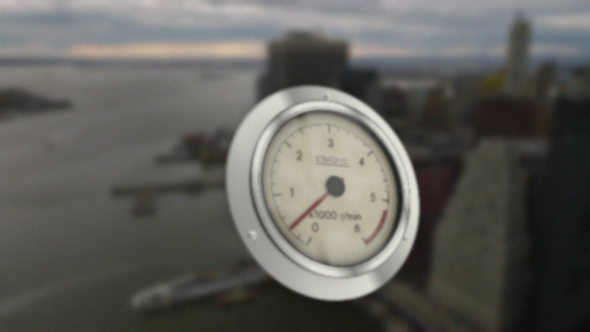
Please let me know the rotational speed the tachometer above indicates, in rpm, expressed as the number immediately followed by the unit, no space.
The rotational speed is 400rpm
